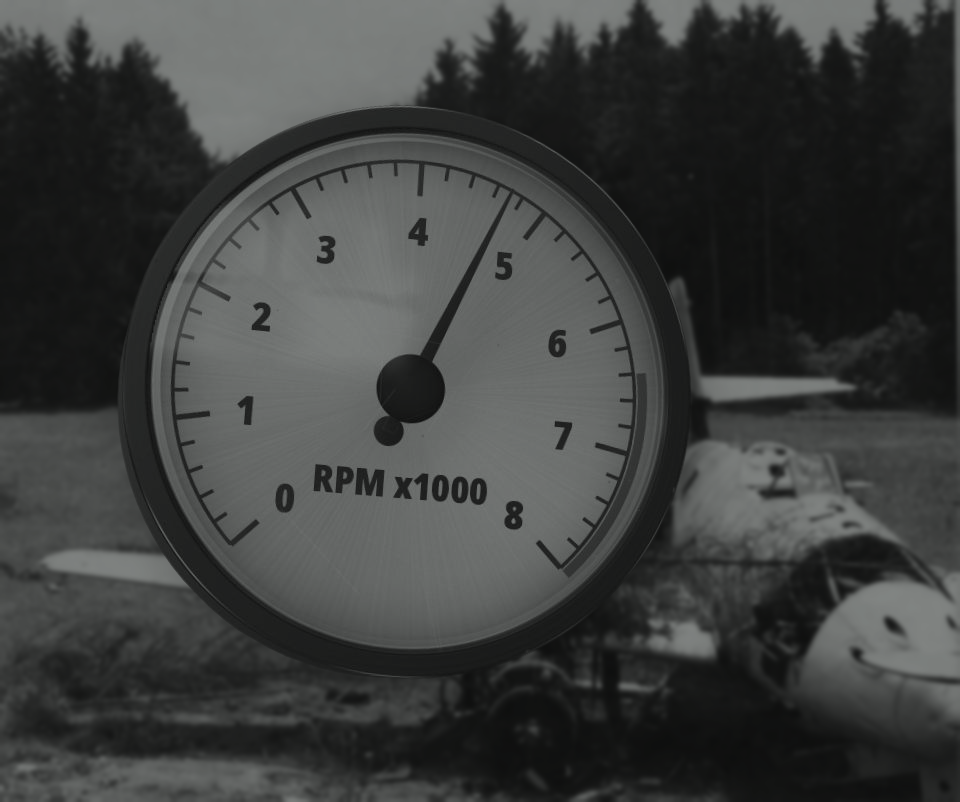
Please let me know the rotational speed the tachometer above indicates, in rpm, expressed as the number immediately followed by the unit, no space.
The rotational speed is 4700rpm
